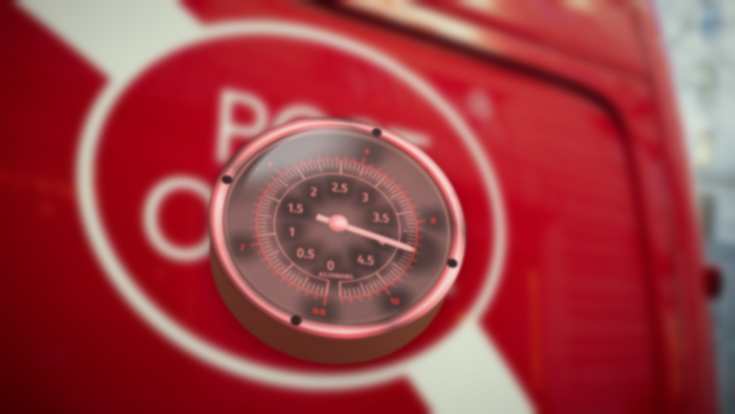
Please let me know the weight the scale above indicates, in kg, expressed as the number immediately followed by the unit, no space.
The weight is 4kg
